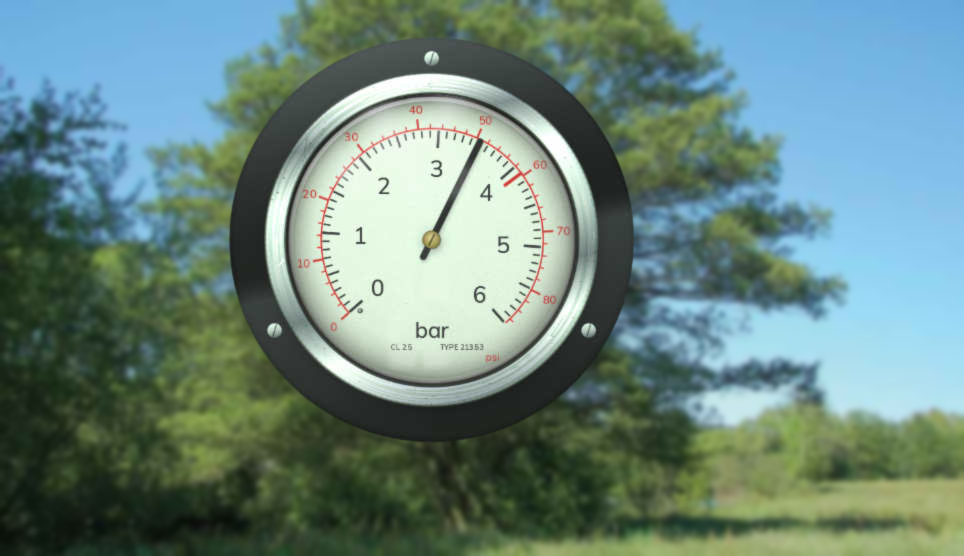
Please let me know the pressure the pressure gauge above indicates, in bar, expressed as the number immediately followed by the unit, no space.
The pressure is 3.5bar
